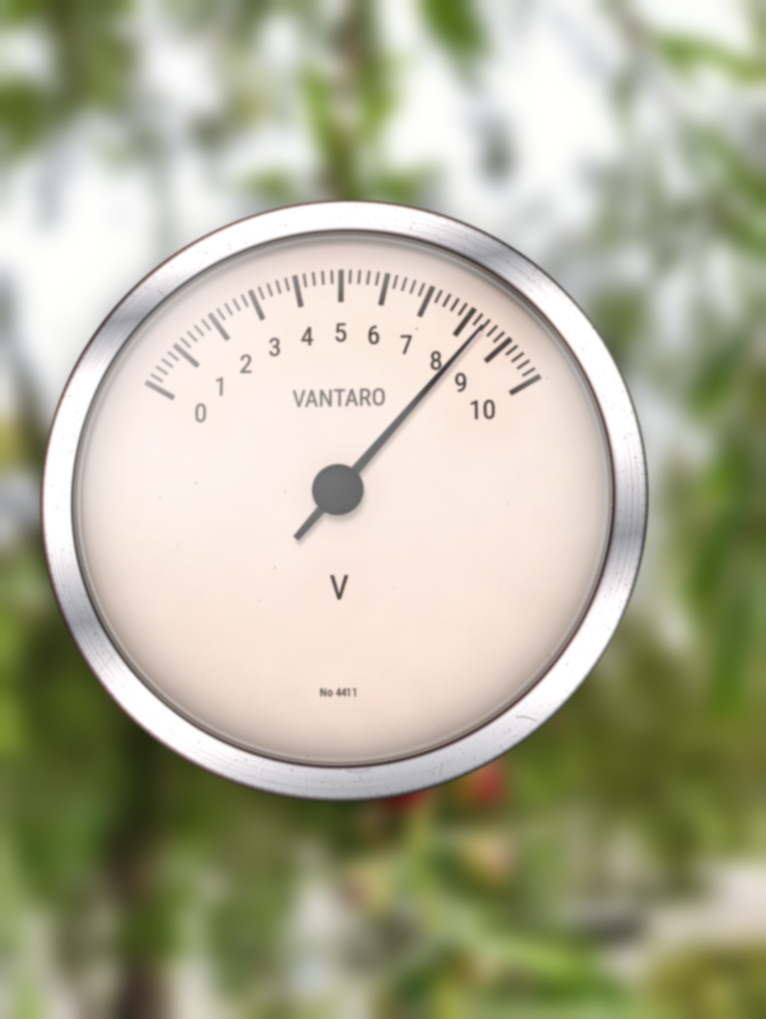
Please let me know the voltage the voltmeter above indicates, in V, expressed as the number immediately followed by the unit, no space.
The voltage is 8.4V
